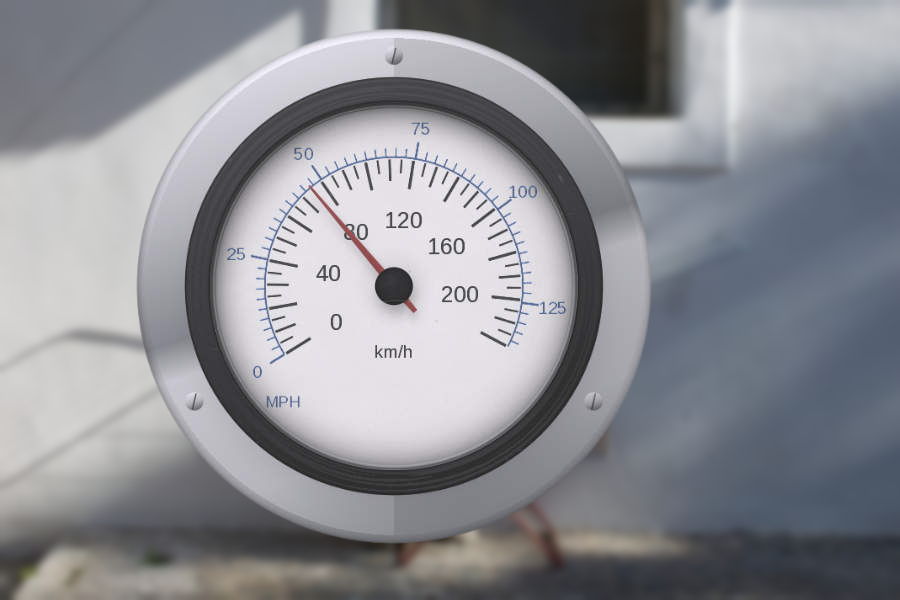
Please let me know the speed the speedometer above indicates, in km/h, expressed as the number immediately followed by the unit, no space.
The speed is 75km/h
